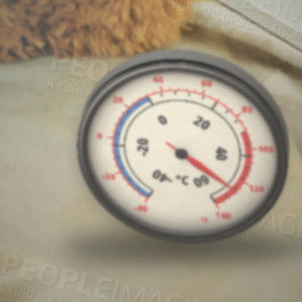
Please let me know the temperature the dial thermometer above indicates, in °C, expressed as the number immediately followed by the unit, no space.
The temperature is 52°C
